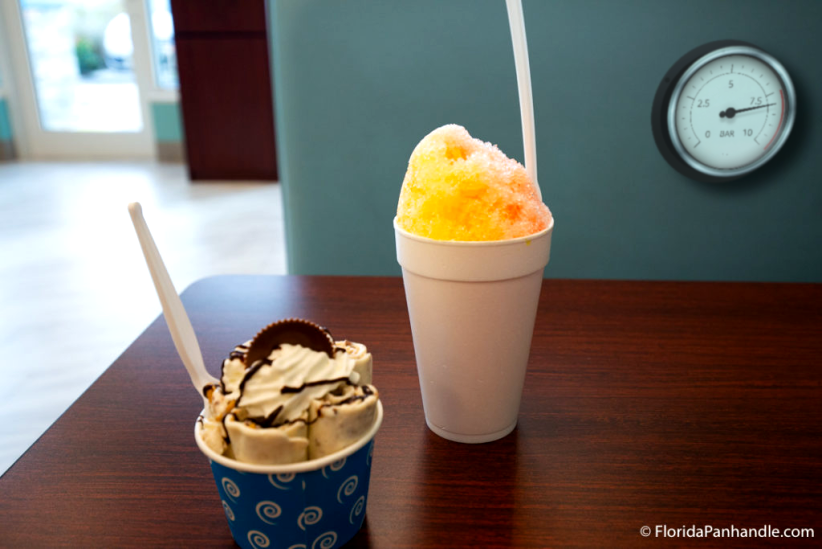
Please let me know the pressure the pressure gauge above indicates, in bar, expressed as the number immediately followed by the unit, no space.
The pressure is 8bar
